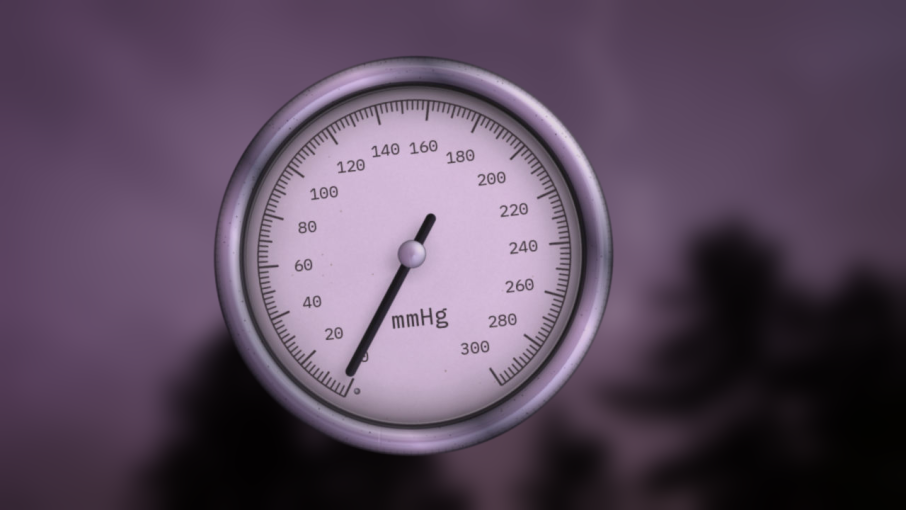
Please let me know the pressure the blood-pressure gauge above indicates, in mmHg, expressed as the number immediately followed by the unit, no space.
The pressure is 2mmHg
